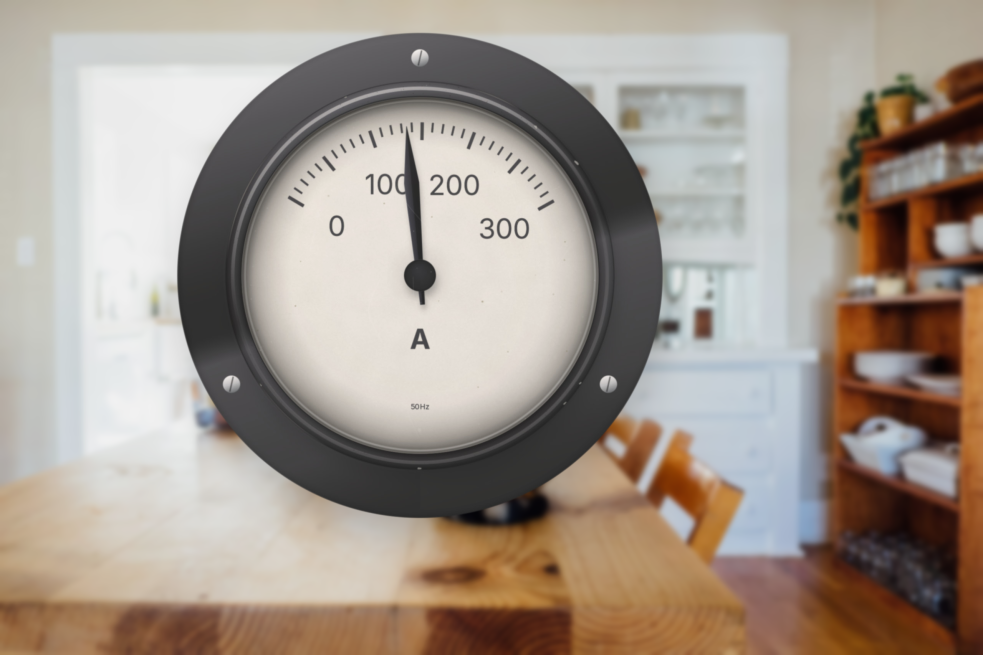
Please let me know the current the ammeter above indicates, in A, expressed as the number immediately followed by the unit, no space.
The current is 135A
